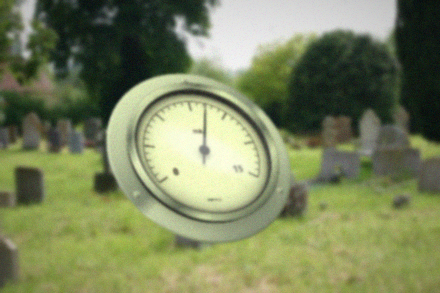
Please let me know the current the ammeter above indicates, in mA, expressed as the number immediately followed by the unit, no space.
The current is 8.5mA
